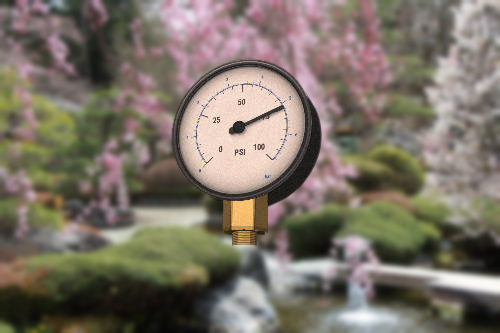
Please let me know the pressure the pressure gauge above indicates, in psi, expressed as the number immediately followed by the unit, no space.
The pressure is 75psi
